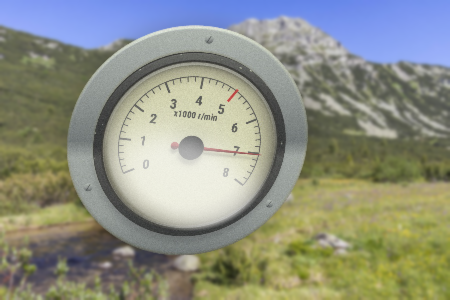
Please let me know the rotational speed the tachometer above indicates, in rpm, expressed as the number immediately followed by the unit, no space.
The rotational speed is 7000rpm
